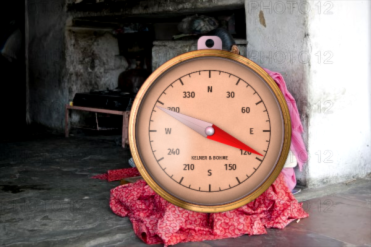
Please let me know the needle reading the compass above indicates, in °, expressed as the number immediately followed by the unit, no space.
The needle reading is 115°
